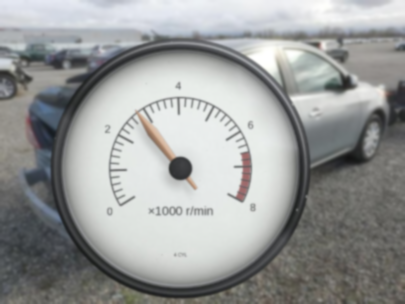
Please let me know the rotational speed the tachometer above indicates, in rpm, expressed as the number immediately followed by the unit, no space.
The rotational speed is 2800rpm
